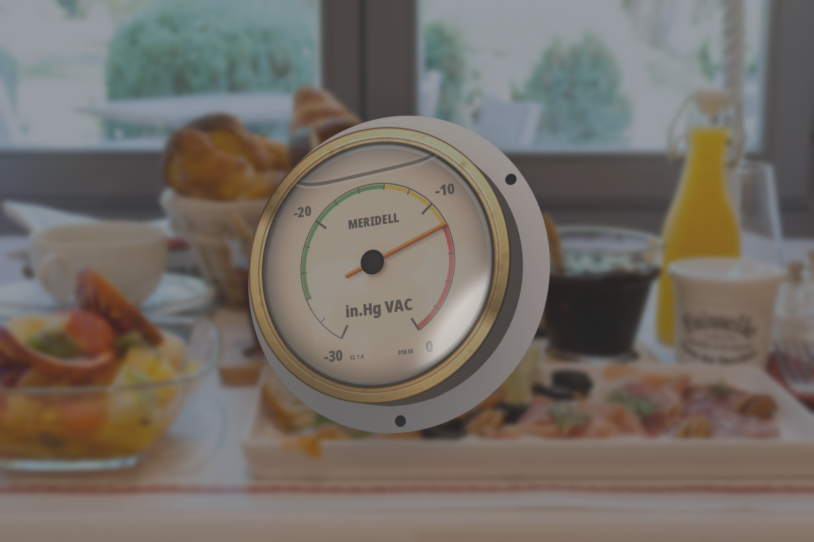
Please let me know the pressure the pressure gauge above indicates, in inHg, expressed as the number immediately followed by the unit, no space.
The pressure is -8inHg
